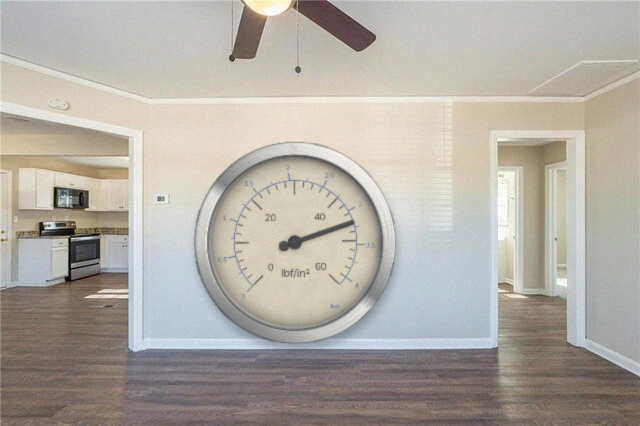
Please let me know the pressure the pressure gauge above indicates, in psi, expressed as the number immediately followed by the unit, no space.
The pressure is 46psi
